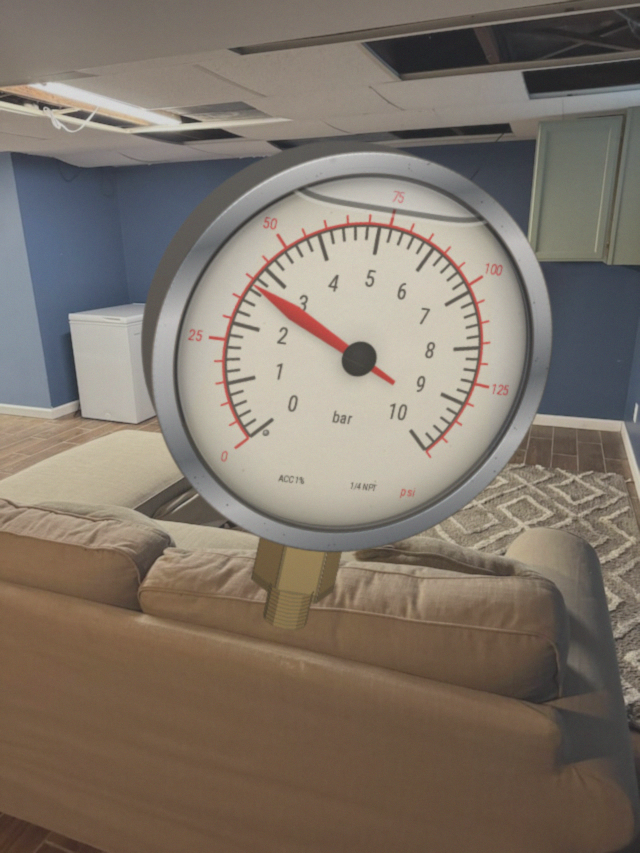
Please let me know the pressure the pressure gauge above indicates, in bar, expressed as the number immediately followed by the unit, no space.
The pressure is 2.7bar
